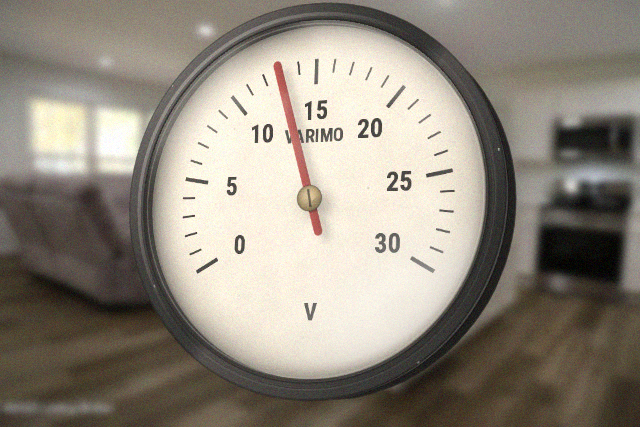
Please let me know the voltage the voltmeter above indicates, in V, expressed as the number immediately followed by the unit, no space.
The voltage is 13V
